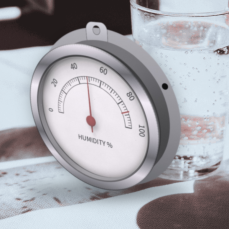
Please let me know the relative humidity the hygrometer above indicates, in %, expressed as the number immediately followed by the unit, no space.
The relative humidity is 50%
